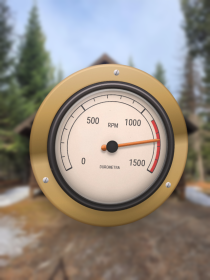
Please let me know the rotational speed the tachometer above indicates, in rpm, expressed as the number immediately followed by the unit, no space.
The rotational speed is 1250rpm
